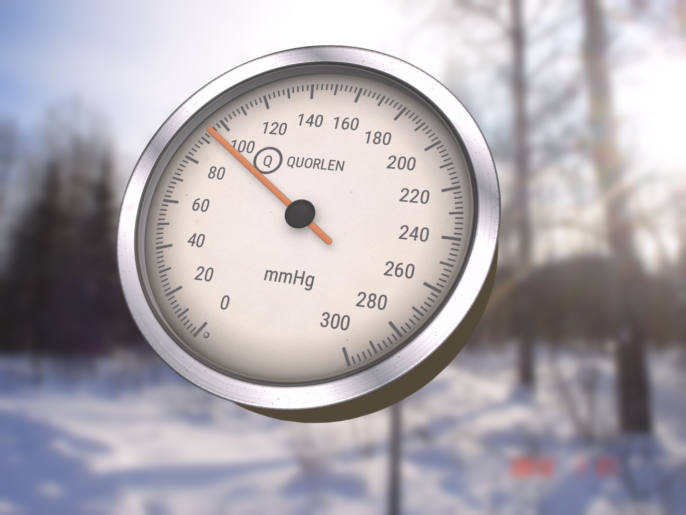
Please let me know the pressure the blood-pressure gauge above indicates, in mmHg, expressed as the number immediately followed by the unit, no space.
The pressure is 94mmHg
